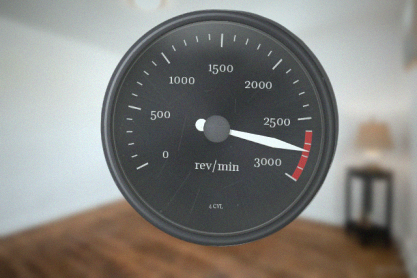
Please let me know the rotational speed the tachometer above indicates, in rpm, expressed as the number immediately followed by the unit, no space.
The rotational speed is 2750rpm
